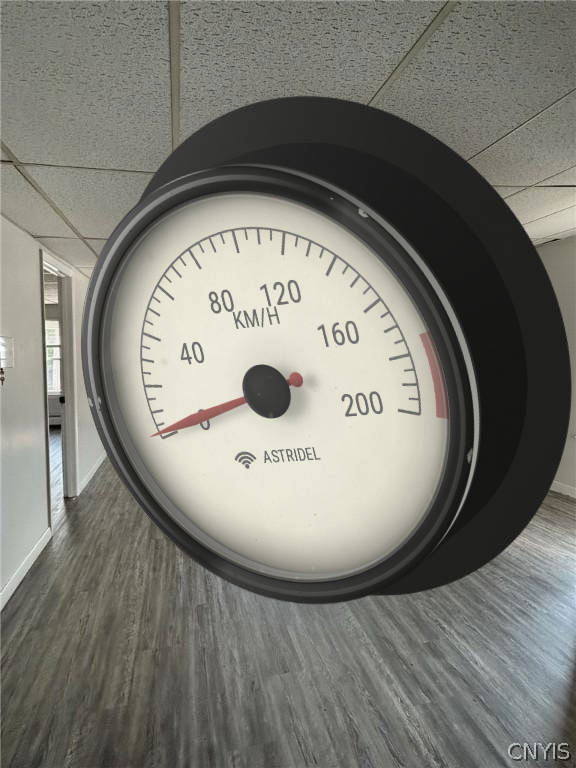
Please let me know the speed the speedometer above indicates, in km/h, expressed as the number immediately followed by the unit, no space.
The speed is 2.5km/h
